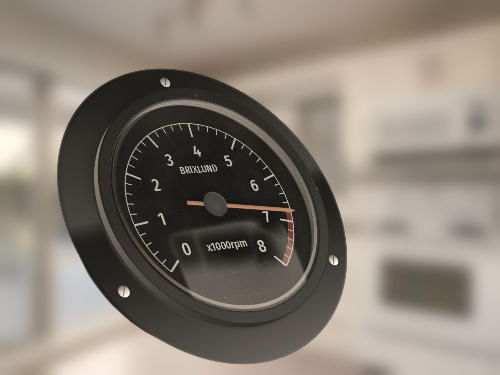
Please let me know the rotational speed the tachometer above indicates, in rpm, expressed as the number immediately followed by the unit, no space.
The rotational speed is 6800rpm
